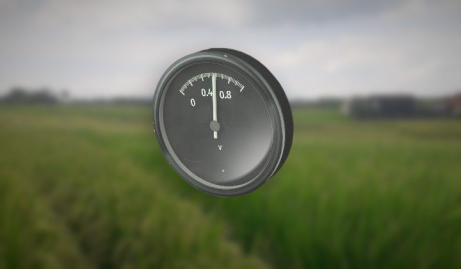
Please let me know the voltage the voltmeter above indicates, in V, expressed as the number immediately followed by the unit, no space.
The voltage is 0.6V
